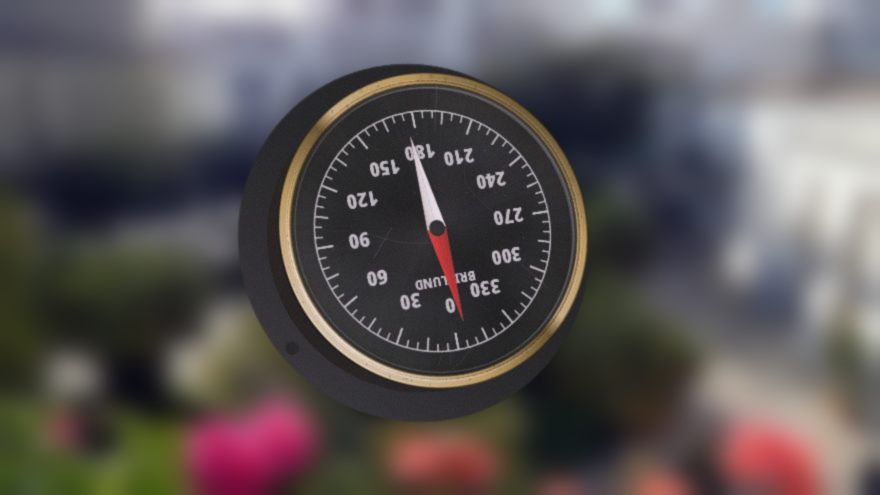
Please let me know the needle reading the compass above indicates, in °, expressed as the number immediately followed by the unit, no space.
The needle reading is 355°
